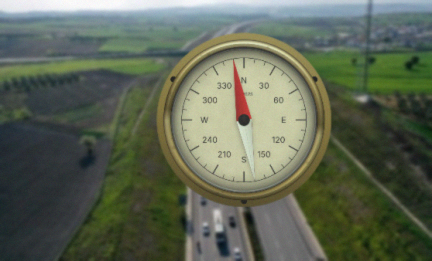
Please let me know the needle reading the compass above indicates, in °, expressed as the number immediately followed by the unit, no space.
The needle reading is 350°
